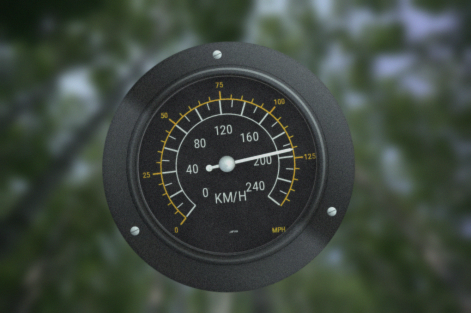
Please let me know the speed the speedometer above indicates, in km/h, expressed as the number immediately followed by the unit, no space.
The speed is 195km/h
